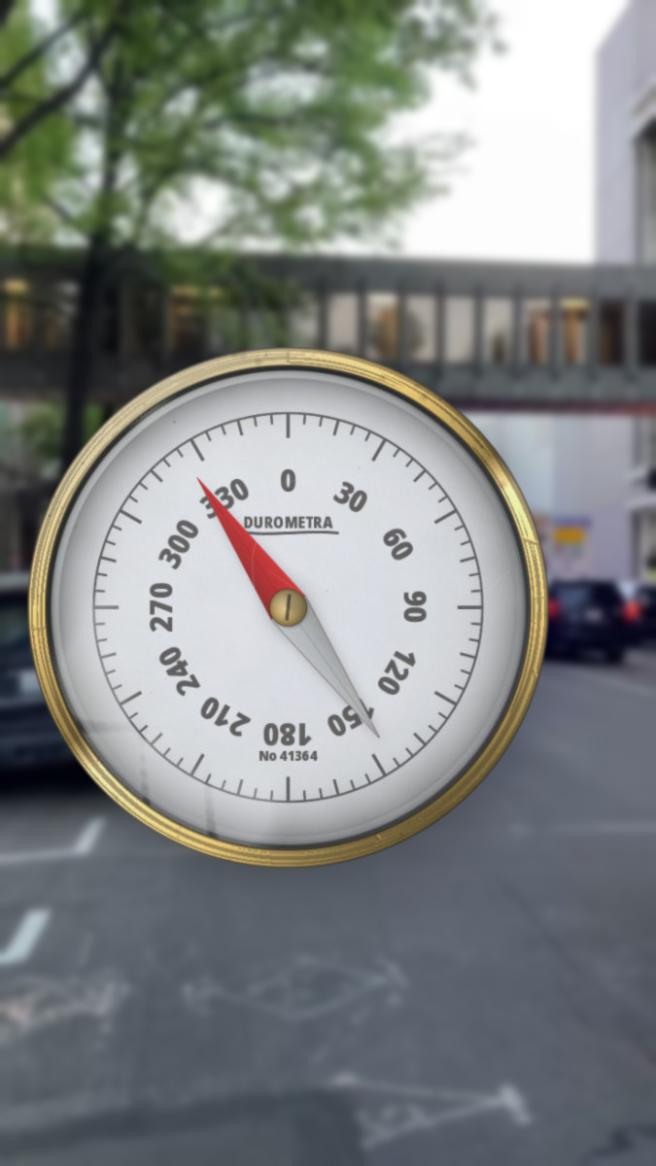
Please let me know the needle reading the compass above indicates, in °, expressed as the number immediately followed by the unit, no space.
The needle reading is 325°
